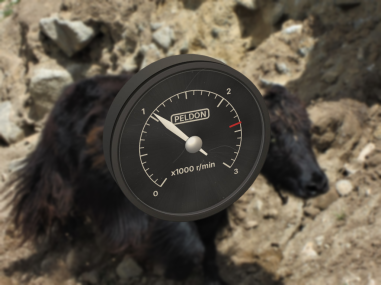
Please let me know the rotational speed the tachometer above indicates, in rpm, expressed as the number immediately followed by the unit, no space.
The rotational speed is 1050rpm
